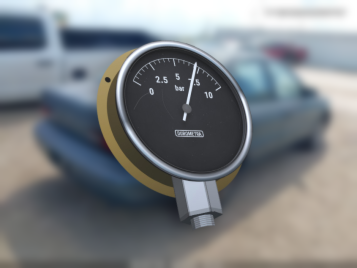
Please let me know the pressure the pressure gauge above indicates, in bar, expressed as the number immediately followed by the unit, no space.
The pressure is 7bar
